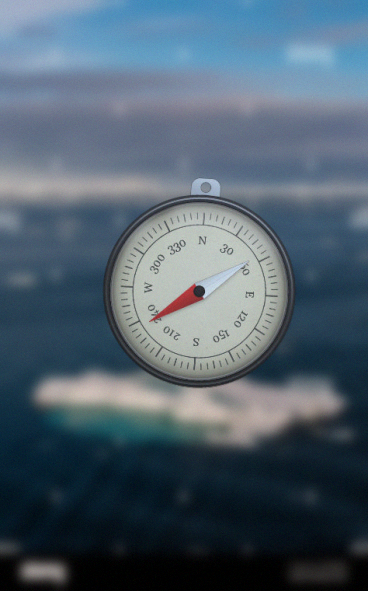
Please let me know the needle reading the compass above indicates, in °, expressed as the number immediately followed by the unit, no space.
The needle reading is 235°
